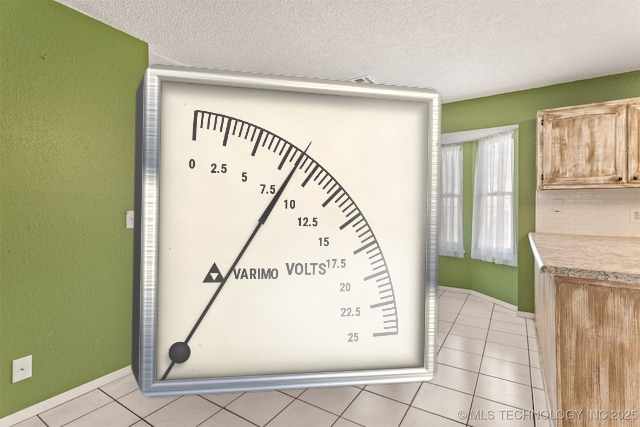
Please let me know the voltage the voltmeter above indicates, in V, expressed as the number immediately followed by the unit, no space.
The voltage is 8.5V
